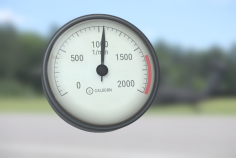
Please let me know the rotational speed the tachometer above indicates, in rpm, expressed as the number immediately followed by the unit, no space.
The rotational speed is 1050rpm
